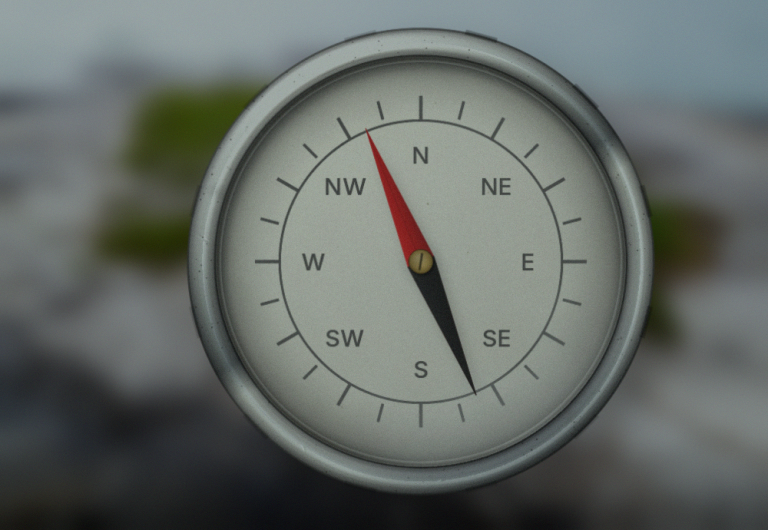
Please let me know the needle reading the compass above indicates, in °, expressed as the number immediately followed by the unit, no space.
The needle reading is 337.5°
